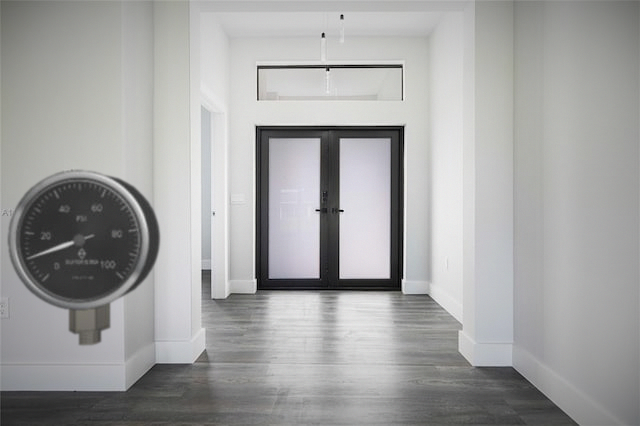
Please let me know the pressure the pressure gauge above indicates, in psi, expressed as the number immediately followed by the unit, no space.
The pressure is 10psi
